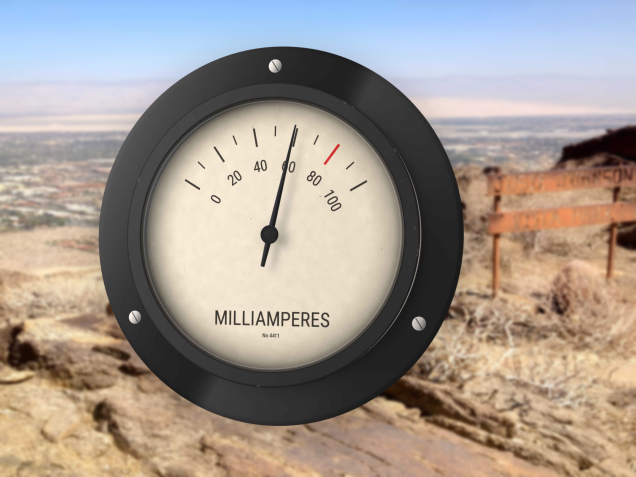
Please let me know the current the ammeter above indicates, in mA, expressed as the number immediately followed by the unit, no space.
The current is 60mA
